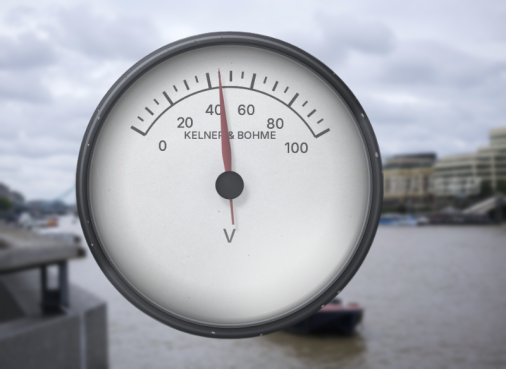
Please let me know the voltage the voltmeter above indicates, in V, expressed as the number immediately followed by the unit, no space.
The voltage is 45V
